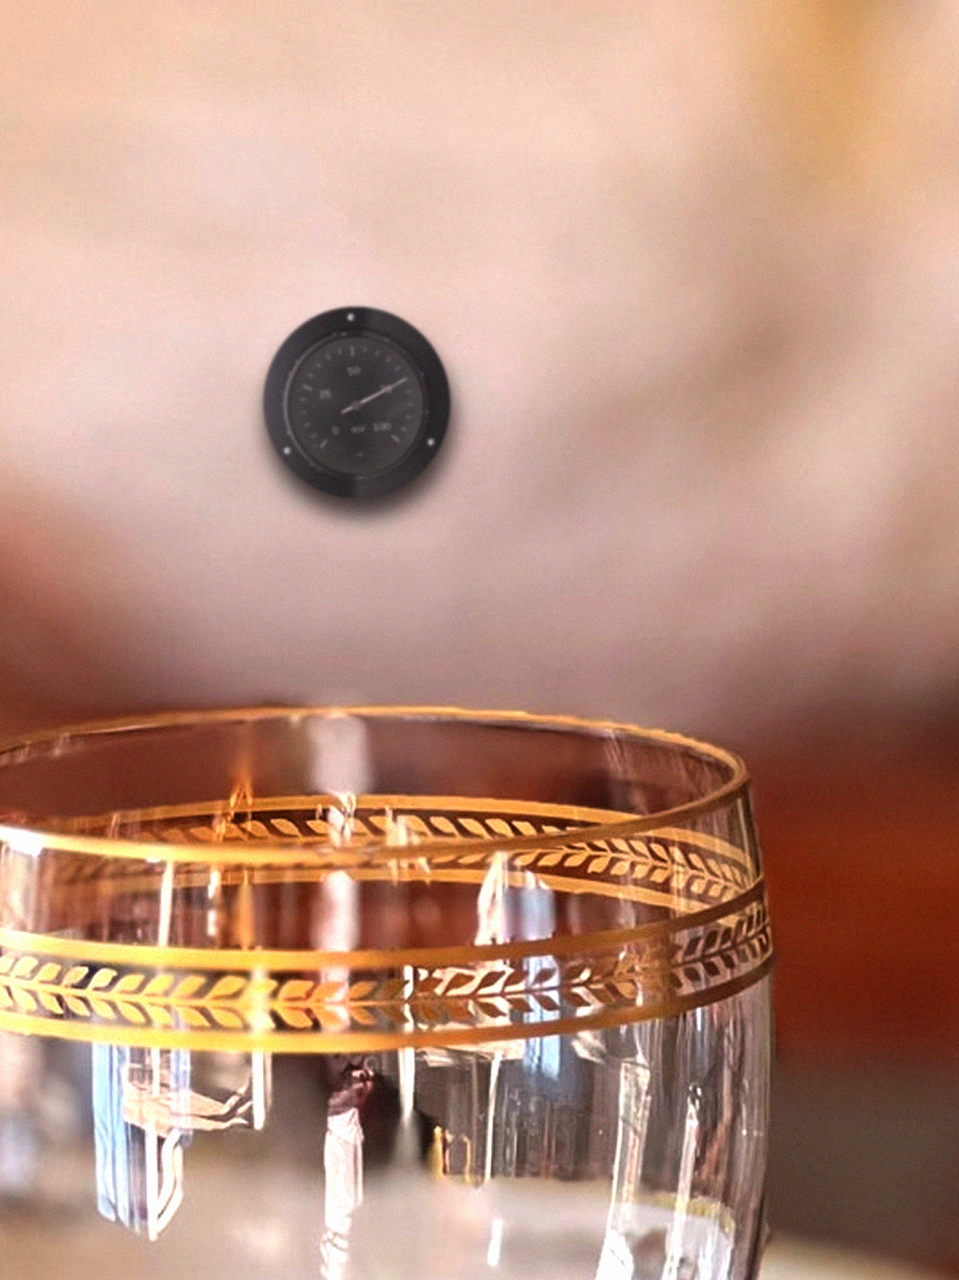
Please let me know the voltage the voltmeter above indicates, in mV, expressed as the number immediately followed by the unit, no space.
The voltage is 75mV
